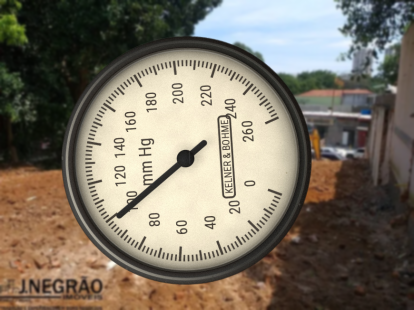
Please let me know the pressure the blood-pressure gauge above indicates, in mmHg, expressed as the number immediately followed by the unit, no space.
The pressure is 98mmHg
